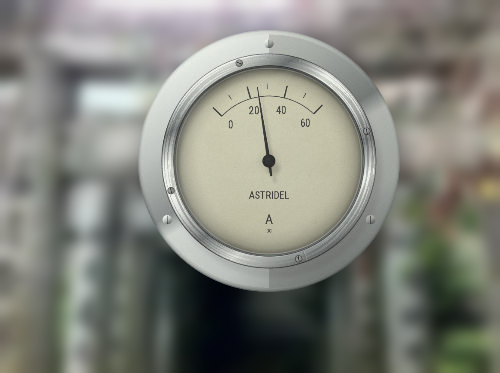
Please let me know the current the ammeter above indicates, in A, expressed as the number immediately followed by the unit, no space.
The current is 25A
